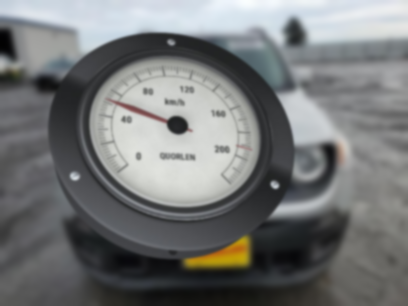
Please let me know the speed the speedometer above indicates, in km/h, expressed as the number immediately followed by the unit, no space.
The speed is 50km/h
